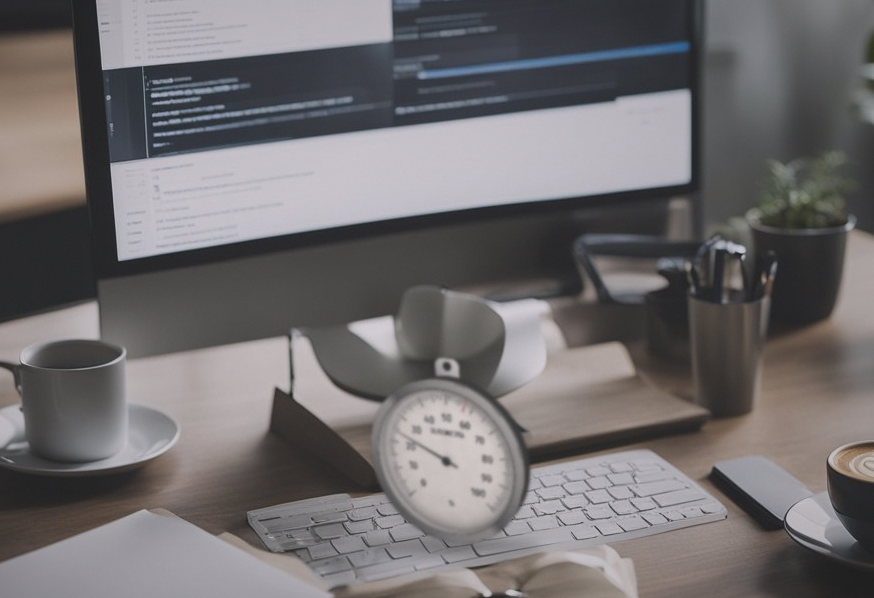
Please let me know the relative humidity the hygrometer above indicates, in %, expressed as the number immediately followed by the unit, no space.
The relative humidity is 25%
